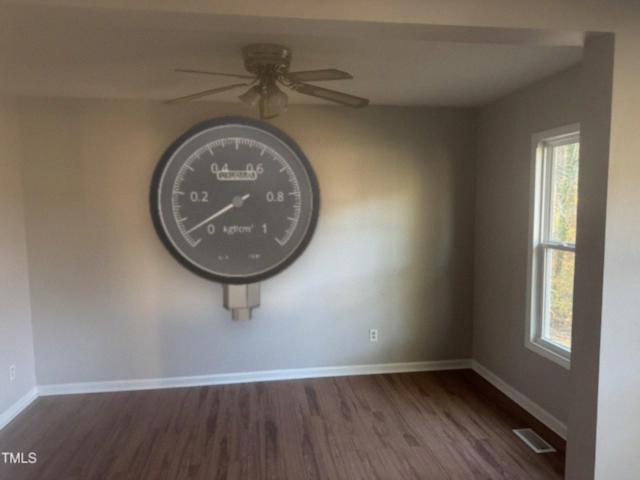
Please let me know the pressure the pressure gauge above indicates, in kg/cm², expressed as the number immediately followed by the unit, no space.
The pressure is 0.05kg/cm²
